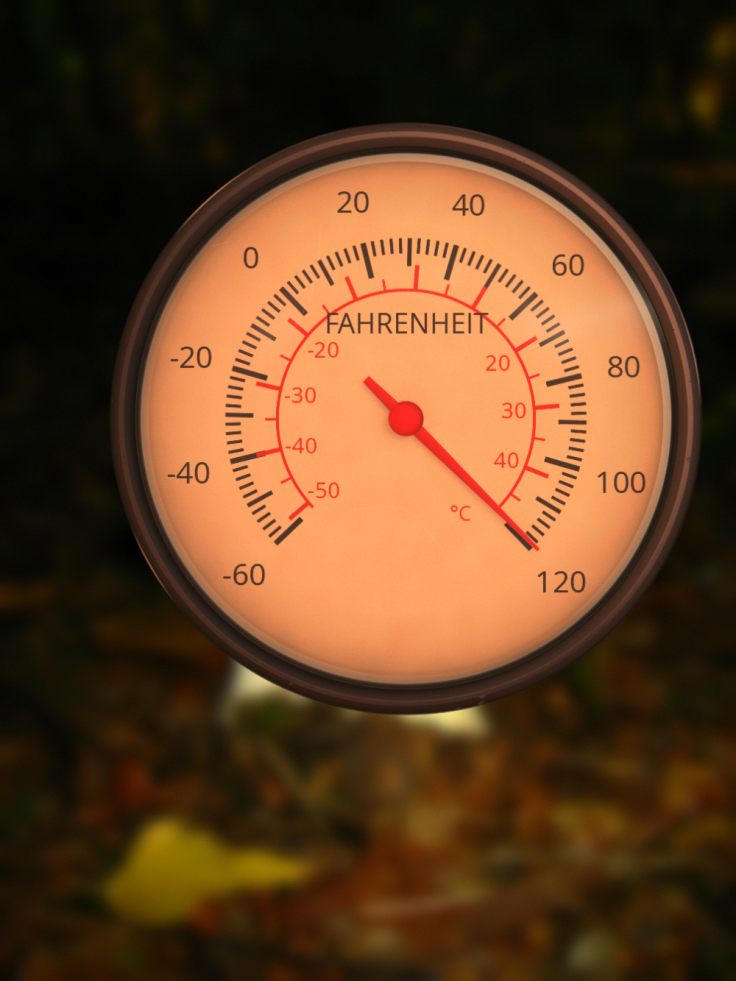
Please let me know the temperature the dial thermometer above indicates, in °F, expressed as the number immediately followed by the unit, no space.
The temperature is 119°F
